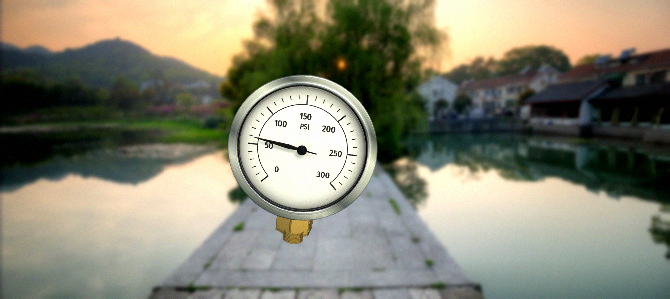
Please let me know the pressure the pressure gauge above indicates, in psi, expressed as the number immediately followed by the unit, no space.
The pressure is 60psi
